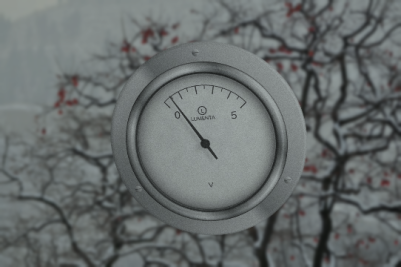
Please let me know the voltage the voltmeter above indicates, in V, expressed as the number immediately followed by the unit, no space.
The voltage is 0.5V
